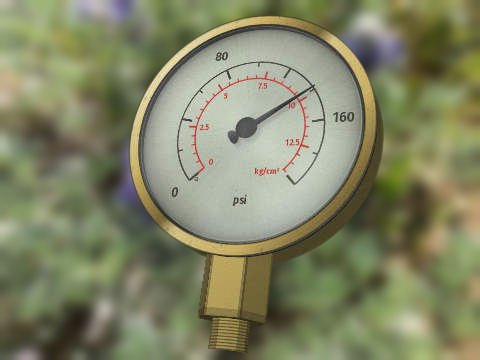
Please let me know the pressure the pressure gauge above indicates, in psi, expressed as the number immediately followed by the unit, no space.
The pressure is 140psi
